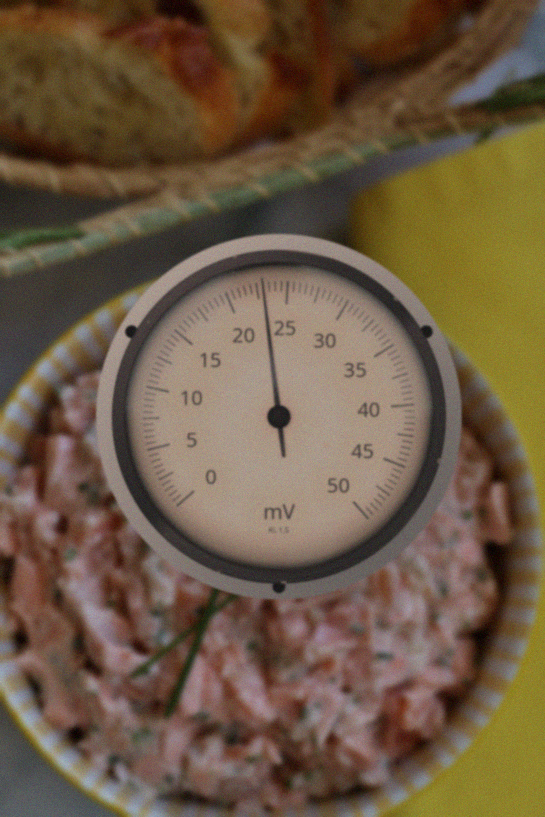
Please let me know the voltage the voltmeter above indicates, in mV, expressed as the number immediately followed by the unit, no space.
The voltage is 23mV
